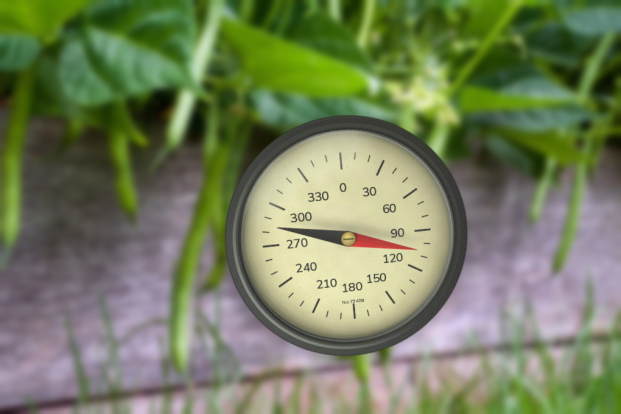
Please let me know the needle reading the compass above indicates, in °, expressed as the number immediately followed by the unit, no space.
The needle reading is 105°
